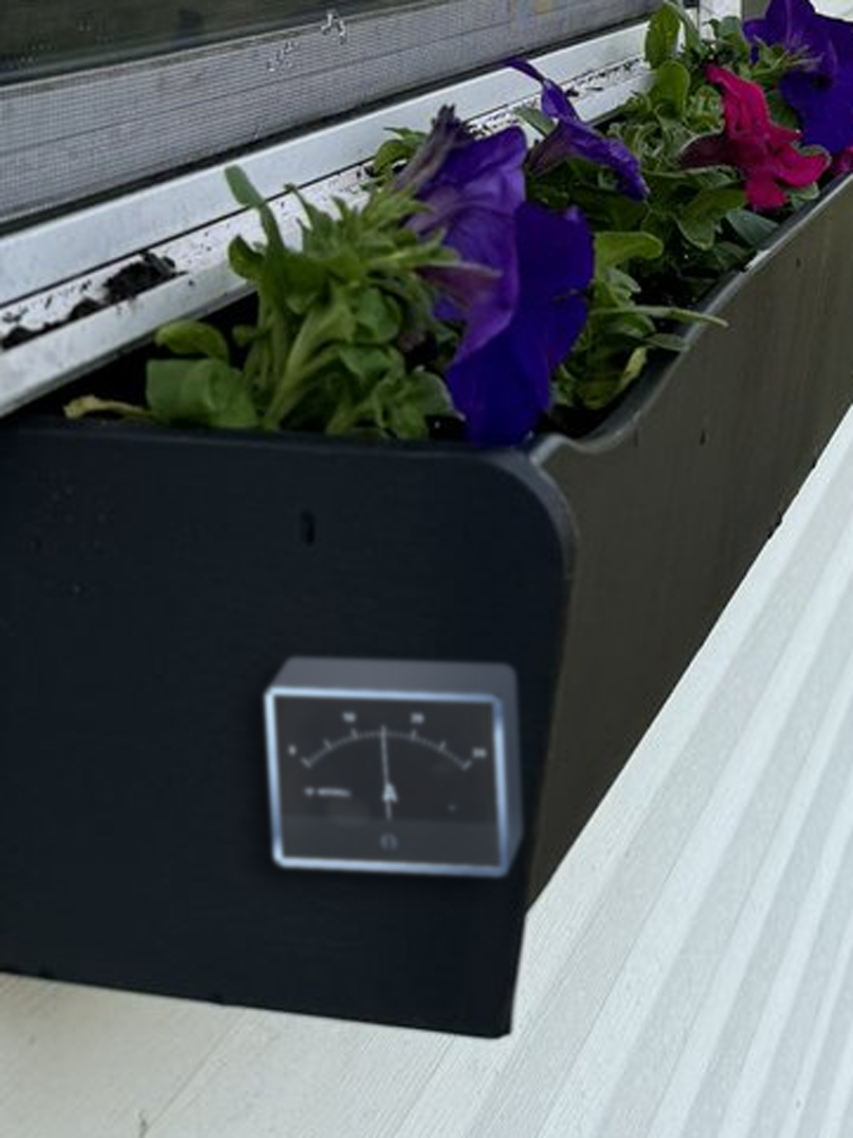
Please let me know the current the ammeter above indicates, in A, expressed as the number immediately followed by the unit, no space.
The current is 15A
